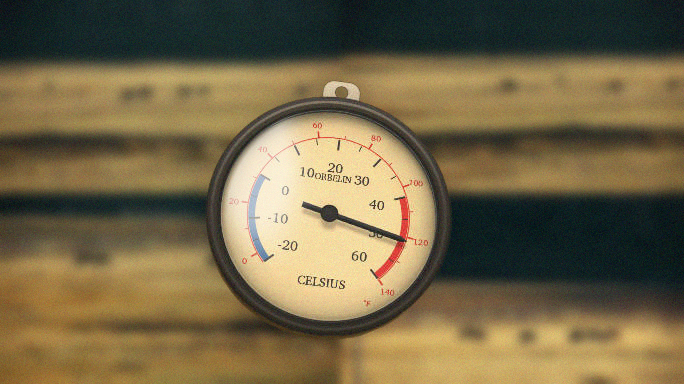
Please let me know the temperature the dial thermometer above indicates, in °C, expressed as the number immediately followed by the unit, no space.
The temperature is 50°C
